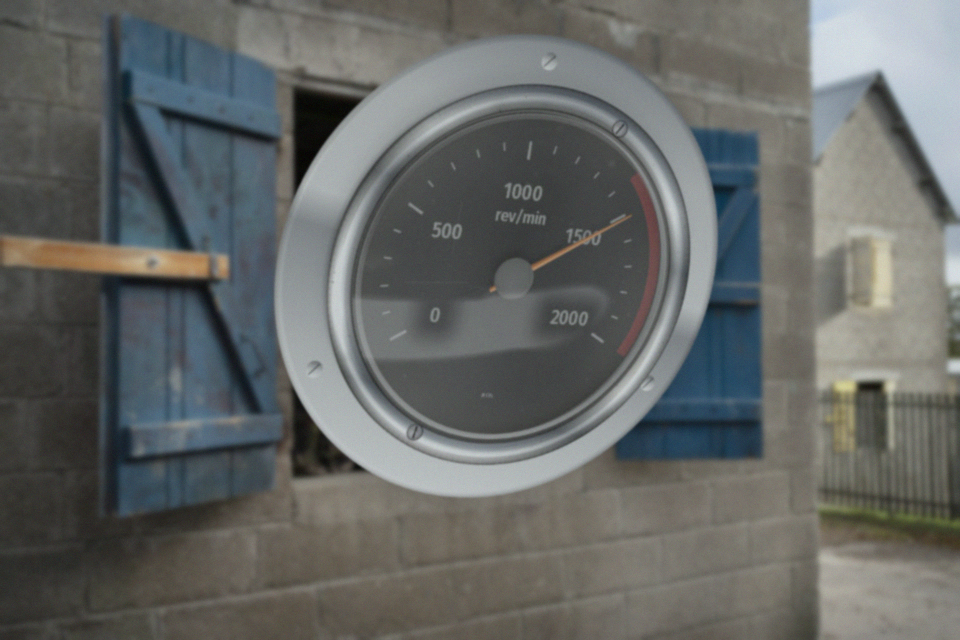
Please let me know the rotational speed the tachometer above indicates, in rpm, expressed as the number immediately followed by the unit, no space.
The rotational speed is 1500rpm
